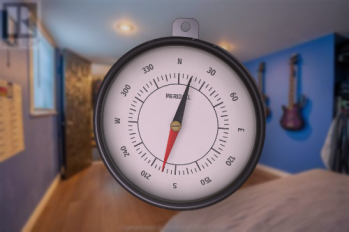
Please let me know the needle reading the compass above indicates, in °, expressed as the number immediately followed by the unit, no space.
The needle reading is 195°
